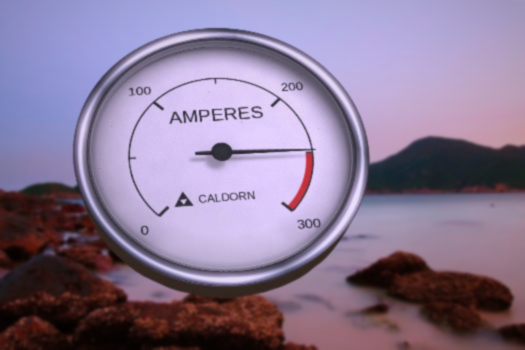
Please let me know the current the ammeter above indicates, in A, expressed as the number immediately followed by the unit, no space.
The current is 250A
